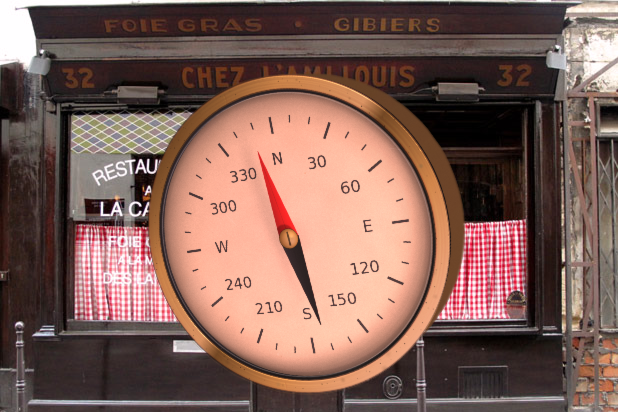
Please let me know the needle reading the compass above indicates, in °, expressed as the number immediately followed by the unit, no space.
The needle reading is 350°
